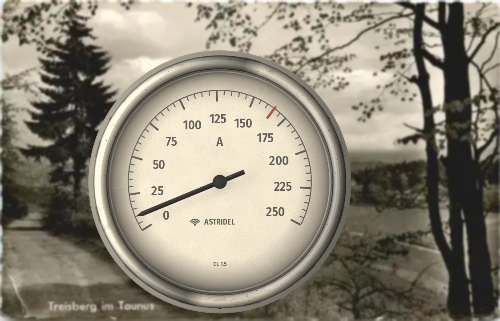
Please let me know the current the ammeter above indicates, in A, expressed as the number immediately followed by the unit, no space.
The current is 10A
